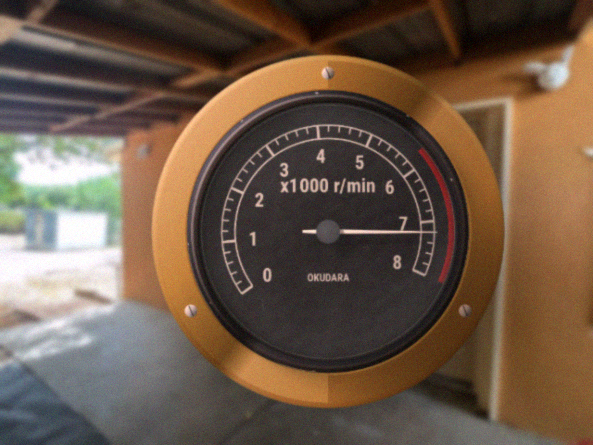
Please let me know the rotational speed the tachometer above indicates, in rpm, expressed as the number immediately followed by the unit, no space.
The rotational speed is 7200rpm
